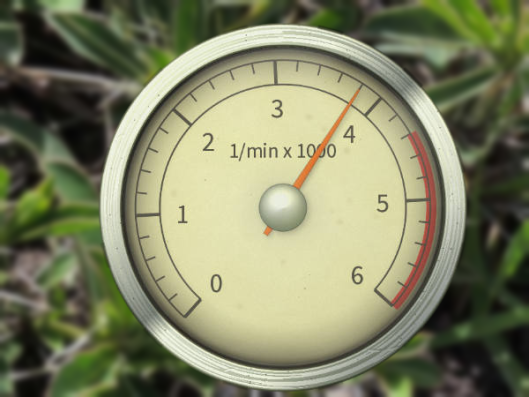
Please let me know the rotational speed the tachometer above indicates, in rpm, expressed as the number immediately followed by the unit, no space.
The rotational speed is 3800rpm
